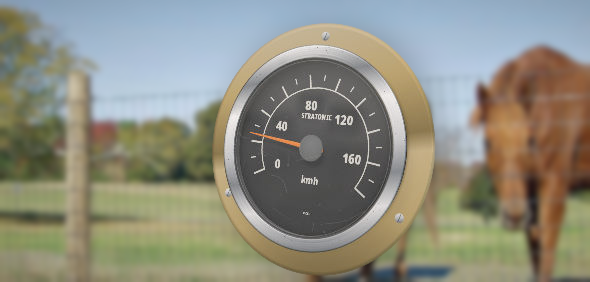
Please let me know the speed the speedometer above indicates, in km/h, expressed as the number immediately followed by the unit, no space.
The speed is 25km/h
